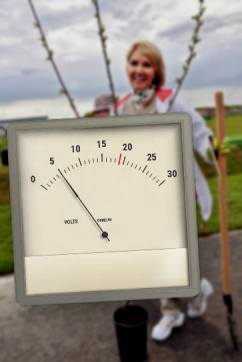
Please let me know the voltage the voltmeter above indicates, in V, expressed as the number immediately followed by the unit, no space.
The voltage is 5V
